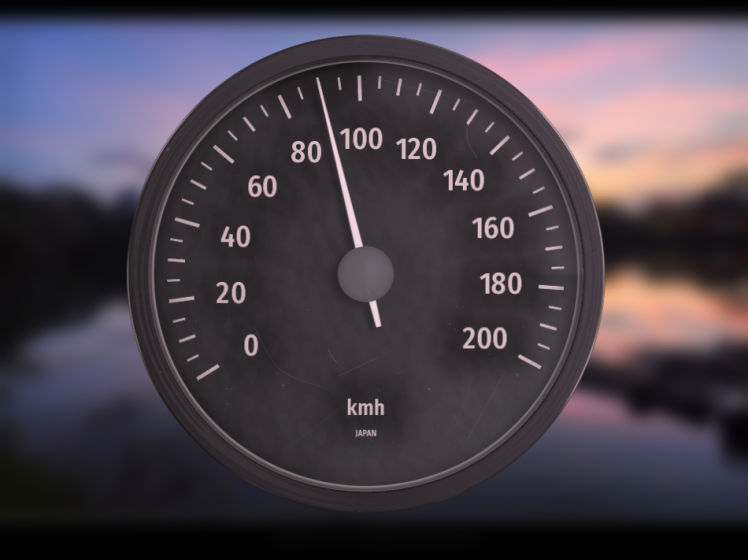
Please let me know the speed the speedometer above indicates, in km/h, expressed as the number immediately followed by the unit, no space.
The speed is 90km/h
